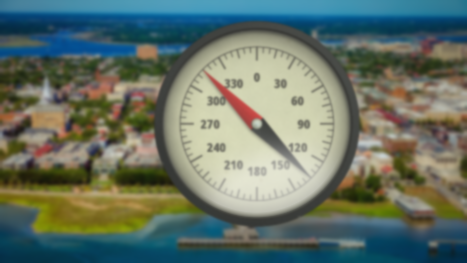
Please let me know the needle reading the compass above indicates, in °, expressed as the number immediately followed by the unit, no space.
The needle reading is 315°
